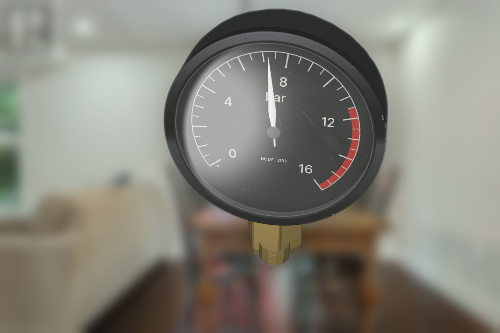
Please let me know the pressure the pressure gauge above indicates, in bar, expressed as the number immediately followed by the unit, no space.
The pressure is 7.25bar
